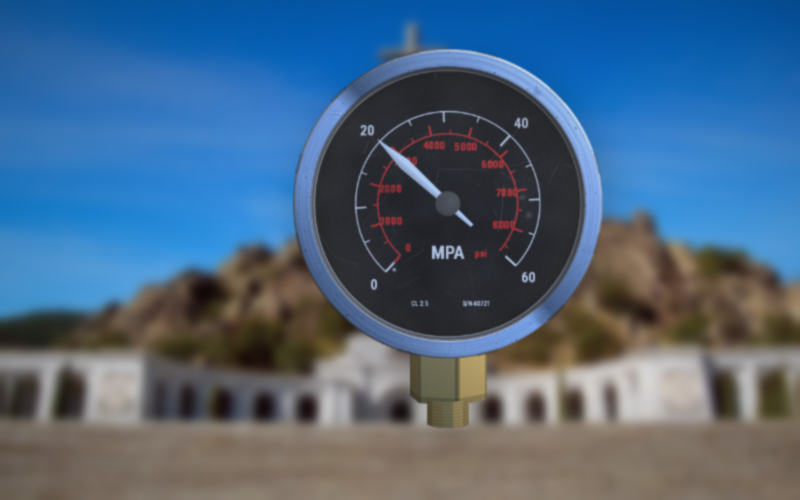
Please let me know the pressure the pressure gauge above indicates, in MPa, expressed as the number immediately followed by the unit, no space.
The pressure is 20MPa
